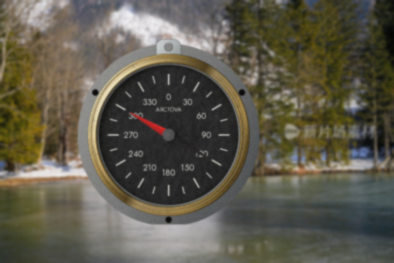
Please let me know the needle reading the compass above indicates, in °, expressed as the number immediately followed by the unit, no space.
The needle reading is 300°
